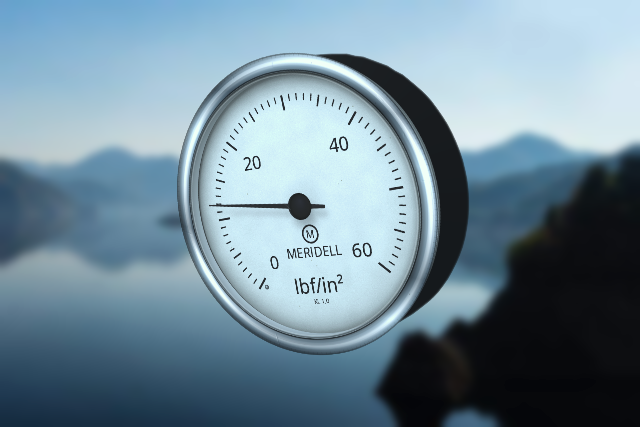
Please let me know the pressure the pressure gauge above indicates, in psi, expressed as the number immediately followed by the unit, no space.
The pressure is 12psi
